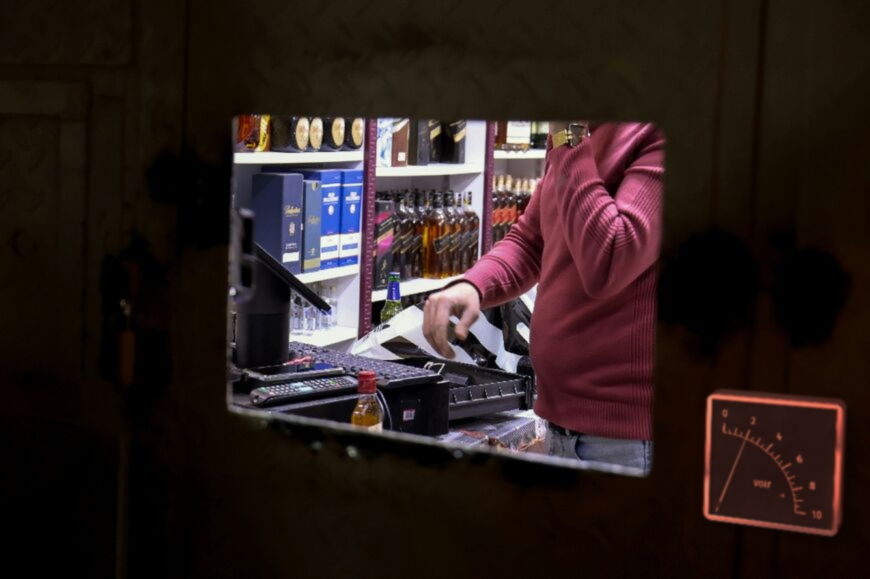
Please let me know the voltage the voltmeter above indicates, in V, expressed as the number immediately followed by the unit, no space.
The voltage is 2V
